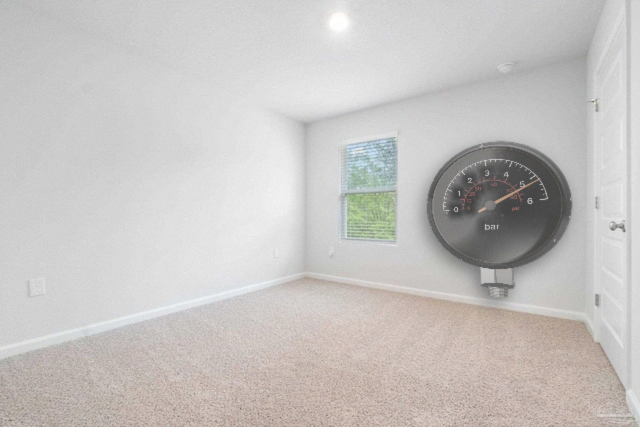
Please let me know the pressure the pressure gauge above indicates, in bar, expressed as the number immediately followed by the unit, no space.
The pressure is 5.2bar
